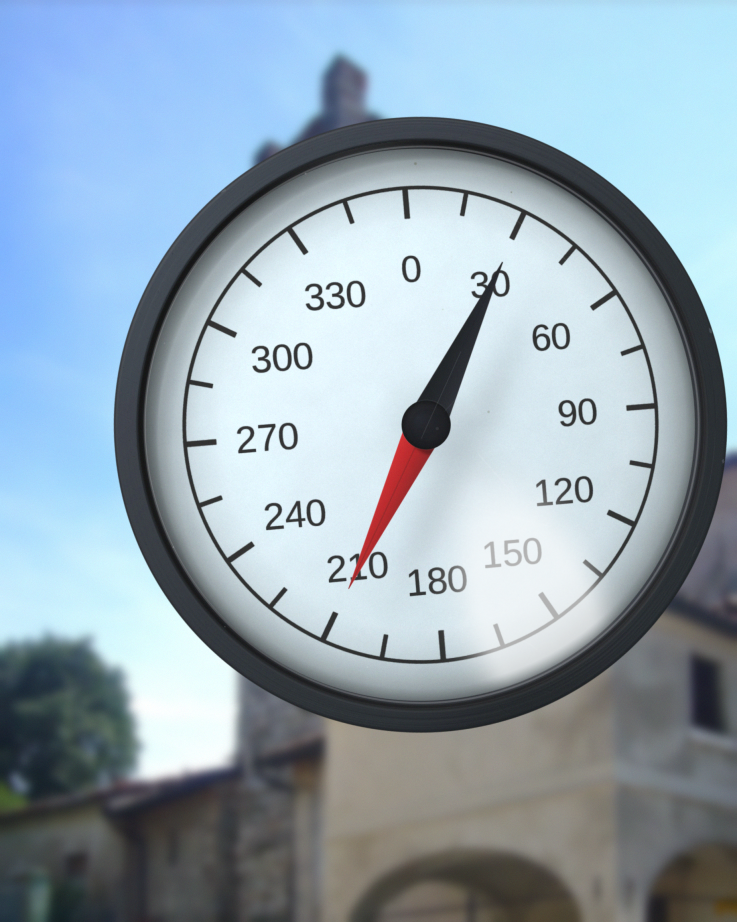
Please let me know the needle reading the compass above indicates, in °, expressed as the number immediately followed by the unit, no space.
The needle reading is 210°
